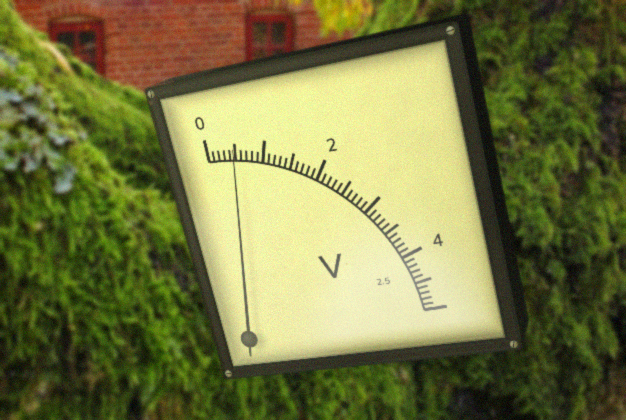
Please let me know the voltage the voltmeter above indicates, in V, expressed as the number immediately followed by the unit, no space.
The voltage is 0.5V
